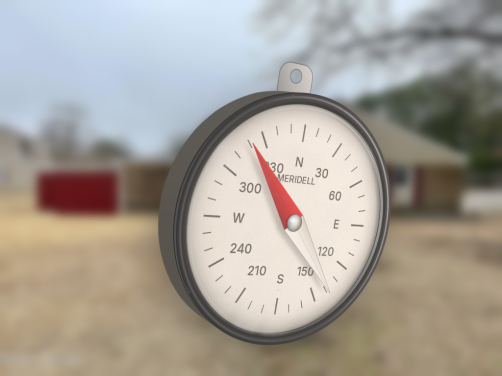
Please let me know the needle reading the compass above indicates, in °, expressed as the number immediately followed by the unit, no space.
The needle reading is 320°
